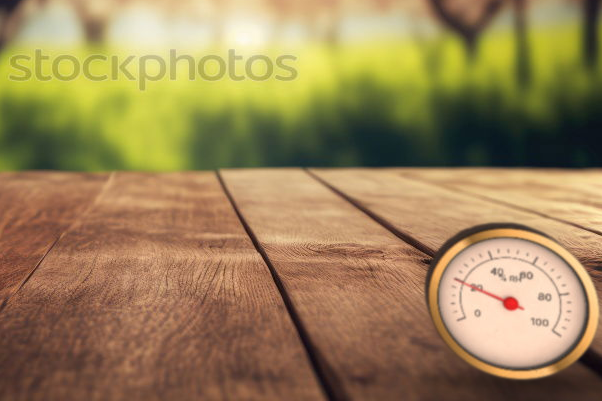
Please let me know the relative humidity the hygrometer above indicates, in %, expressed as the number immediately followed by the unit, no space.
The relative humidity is 20%
